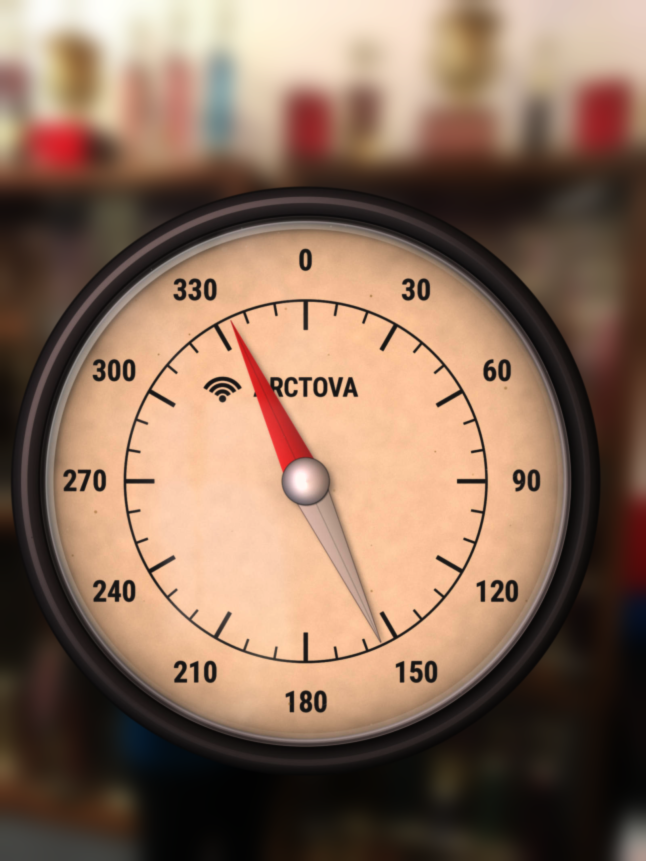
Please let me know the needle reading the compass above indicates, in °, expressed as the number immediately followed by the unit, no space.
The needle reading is 335°
